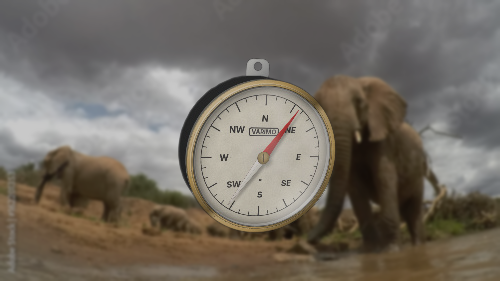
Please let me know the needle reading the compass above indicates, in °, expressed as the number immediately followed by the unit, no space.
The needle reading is 35°
